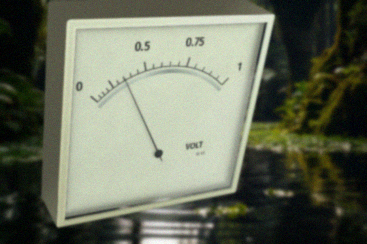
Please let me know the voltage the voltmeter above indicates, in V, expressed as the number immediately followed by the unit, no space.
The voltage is 0.35V
